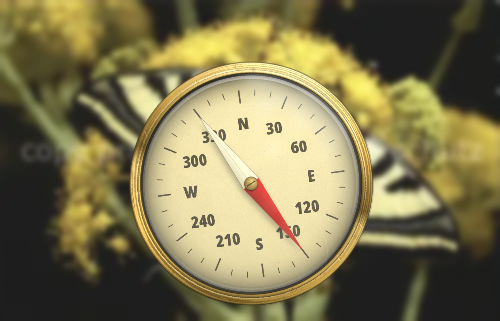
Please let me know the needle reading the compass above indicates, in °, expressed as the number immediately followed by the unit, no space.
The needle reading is 150°
